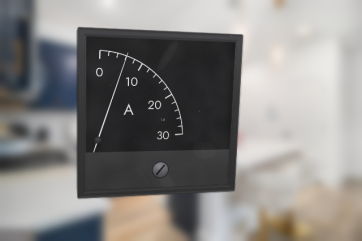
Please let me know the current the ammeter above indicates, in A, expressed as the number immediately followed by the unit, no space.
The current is 6A
